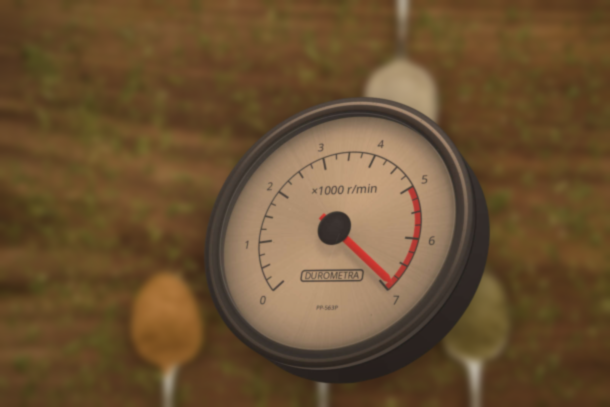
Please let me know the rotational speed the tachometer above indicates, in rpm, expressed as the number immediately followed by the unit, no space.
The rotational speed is 6875rpm
